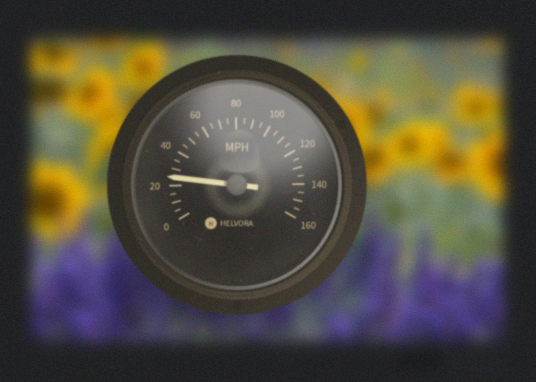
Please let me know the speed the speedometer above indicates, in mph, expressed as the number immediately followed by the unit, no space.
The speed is 25mph
